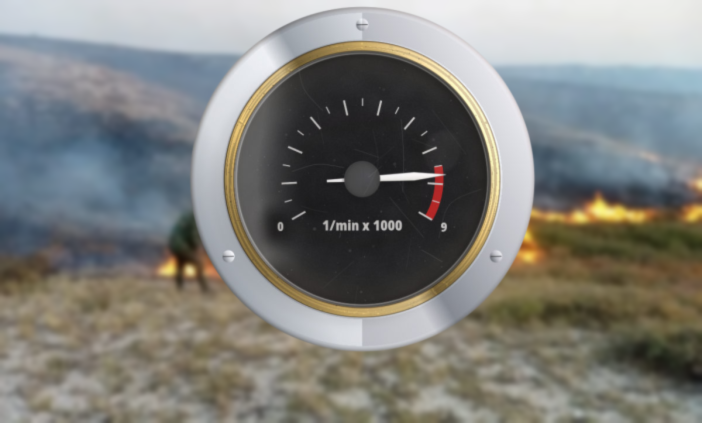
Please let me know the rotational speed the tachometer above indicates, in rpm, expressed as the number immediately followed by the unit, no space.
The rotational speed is 7750rpm
